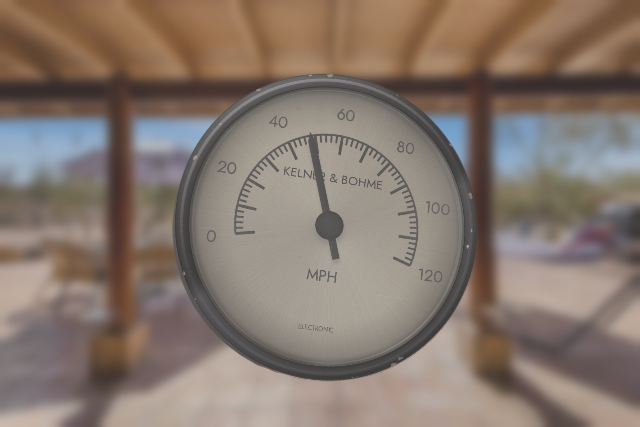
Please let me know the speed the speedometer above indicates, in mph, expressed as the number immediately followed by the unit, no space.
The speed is 48mph
